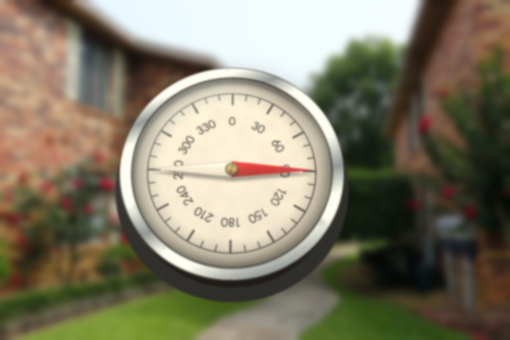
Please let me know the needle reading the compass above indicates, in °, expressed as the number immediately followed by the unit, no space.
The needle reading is 90°
